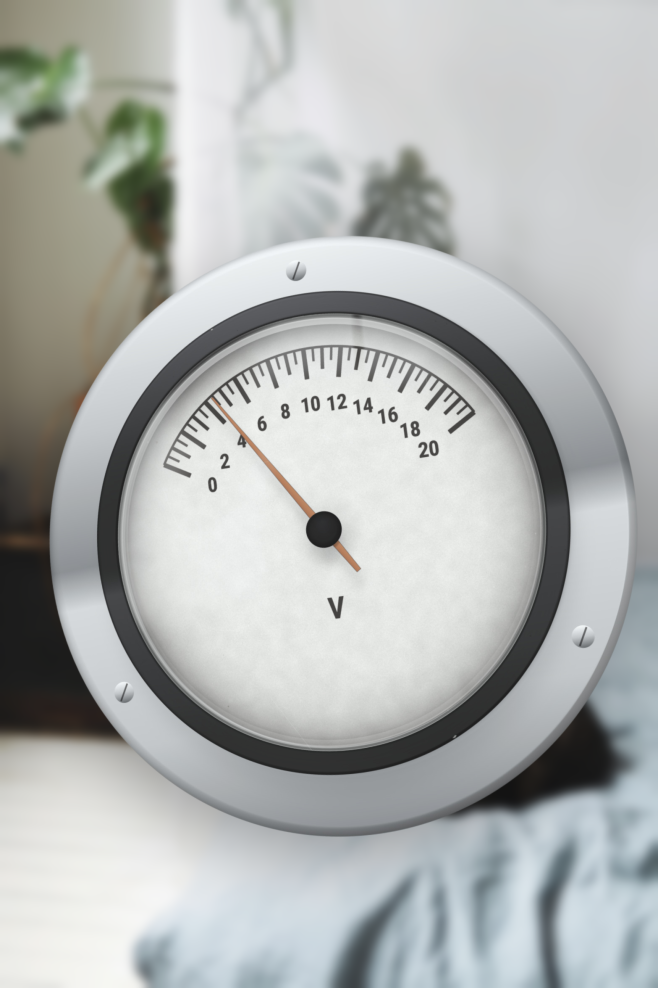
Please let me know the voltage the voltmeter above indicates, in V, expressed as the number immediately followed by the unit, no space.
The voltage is 4.5V
